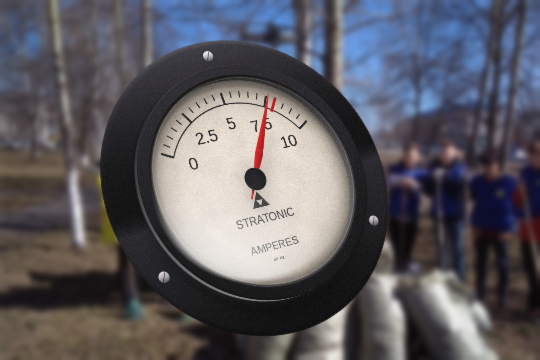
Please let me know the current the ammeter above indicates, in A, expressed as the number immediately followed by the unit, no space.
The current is 7.5A
